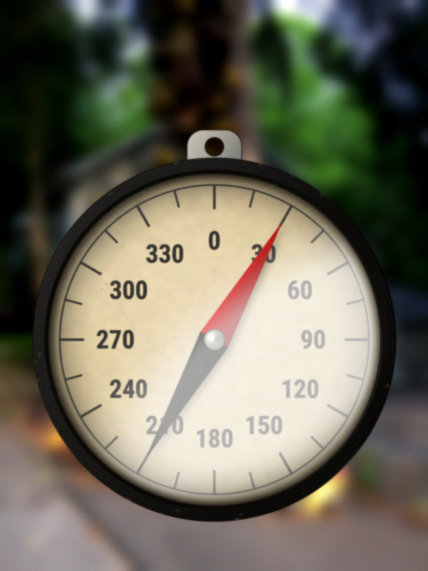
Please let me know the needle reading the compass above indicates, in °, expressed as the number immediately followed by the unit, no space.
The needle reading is 30°
